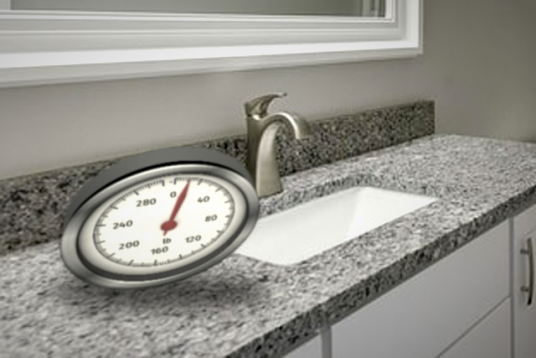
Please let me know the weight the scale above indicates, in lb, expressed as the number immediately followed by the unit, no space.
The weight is 10lb
